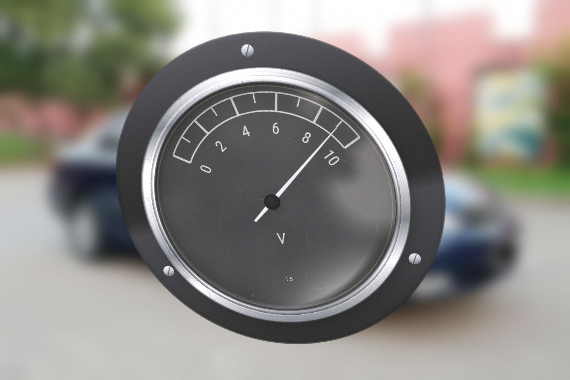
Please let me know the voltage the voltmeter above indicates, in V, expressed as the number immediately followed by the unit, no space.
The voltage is 9V
